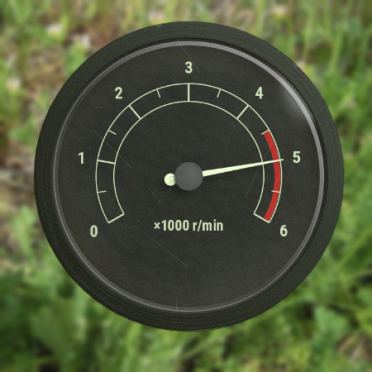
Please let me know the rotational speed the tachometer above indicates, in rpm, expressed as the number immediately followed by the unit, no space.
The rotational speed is 5000rpm
